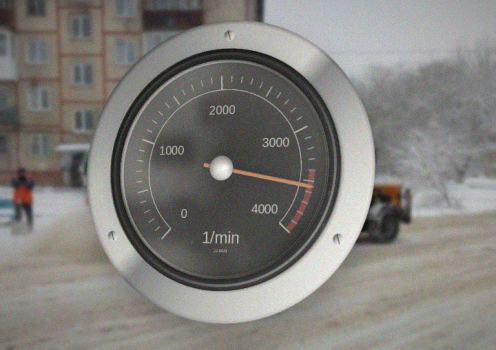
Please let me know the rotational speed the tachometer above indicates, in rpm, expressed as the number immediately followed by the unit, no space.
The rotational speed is 3550rpm
